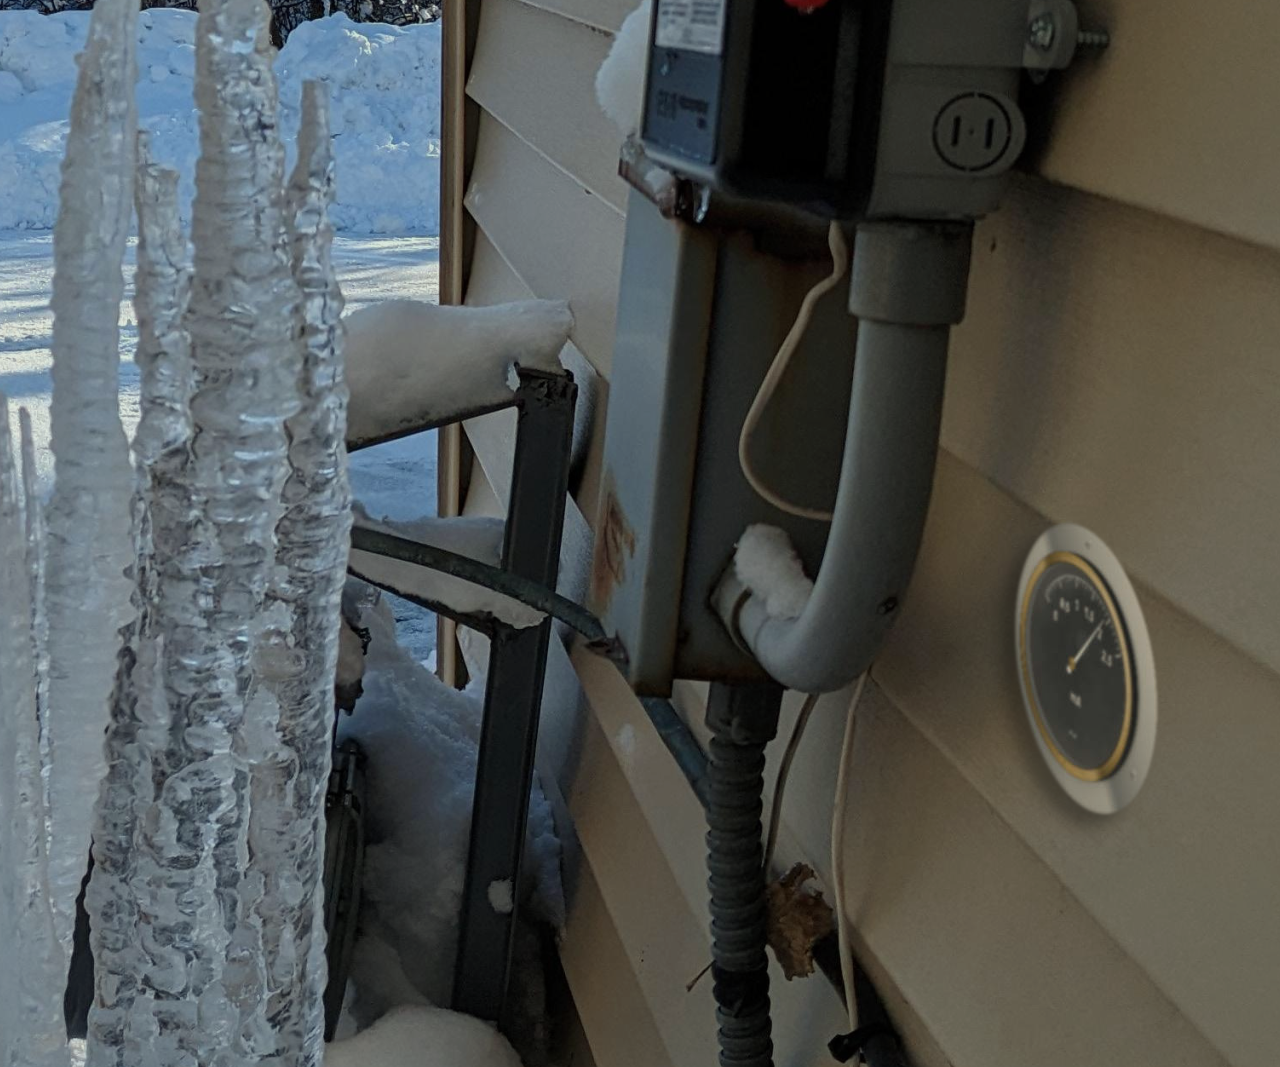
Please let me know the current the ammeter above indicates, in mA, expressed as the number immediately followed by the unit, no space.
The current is 2mA
